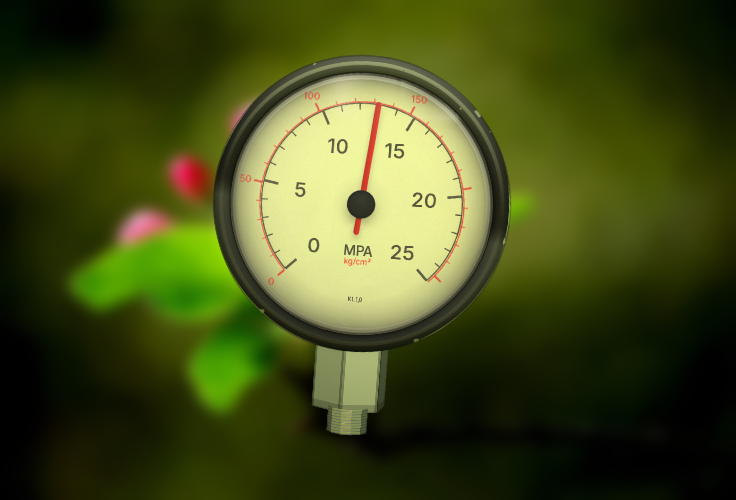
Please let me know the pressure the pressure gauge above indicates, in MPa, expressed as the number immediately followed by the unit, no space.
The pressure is 13MPa
